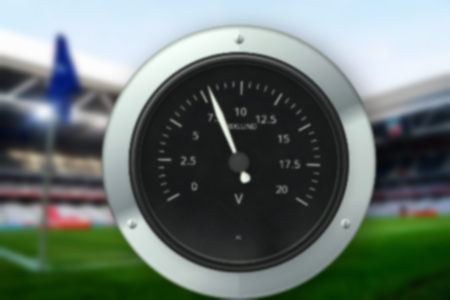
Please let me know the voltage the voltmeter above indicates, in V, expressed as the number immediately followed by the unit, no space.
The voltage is 8V
